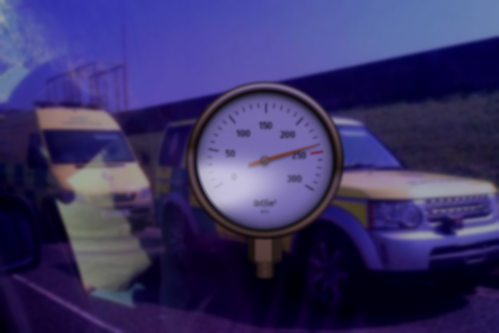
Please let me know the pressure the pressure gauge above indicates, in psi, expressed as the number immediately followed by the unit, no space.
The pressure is 240psi
